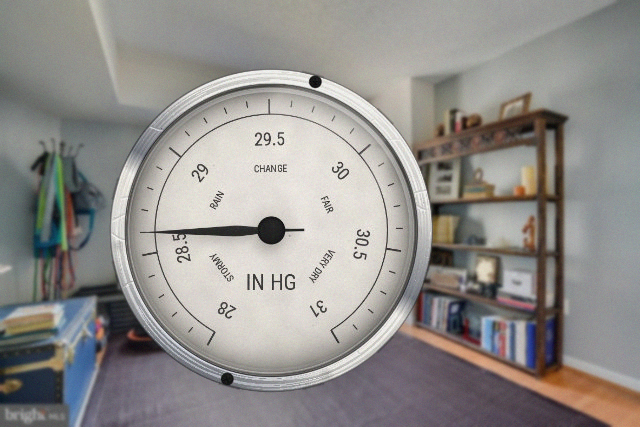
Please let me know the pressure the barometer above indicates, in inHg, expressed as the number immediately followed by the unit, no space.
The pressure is 28.6inHg
